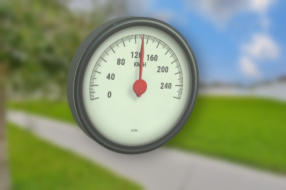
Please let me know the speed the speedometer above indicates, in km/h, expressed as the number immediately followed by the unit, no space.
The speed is 130km/h
